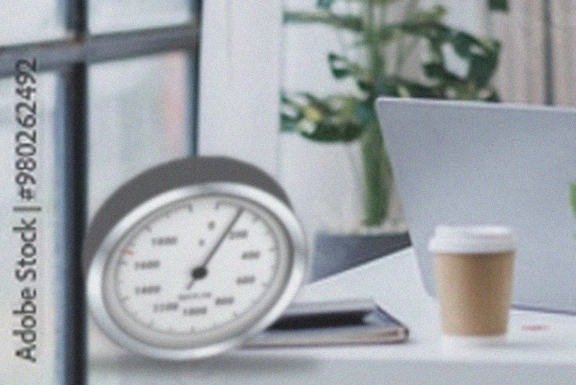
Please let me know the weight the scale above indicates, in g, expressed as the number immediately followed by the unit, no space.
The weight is 100g
